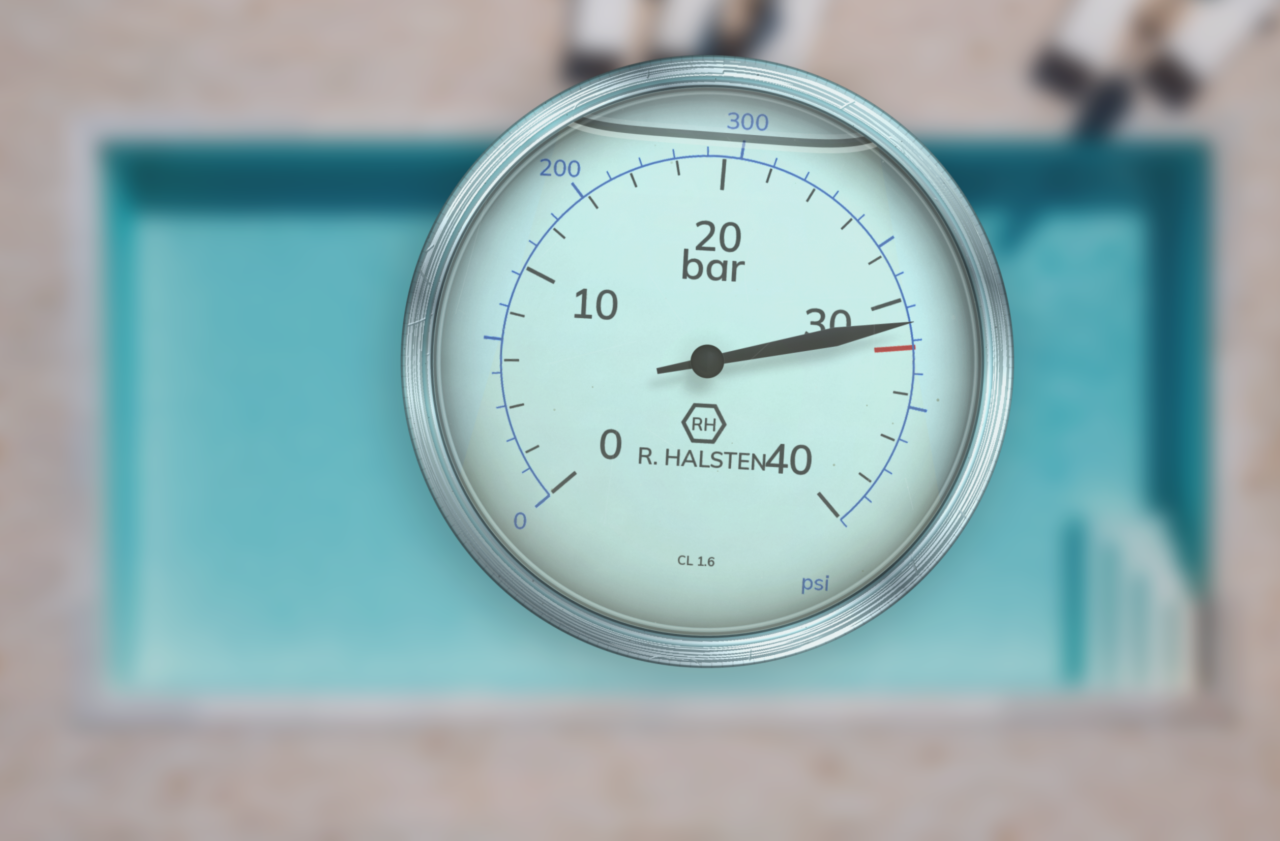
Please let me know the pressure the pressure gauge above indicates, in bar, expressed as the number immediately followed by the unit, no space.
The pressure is 31bar
